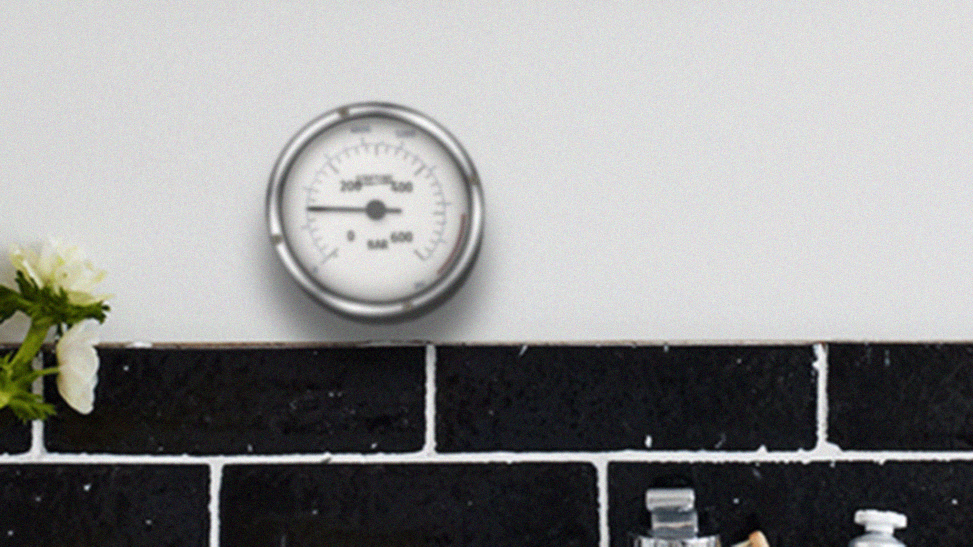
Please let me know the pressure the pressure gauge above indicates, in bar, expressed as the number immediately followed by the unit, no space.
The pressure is 100bar
